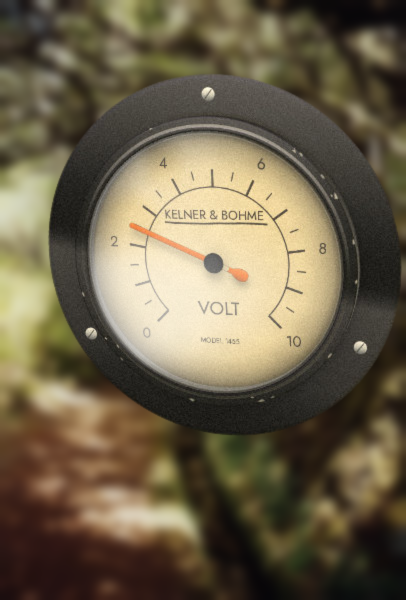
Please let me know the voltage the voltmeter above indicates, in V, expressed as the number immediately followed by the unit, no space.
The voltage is 2.5V
